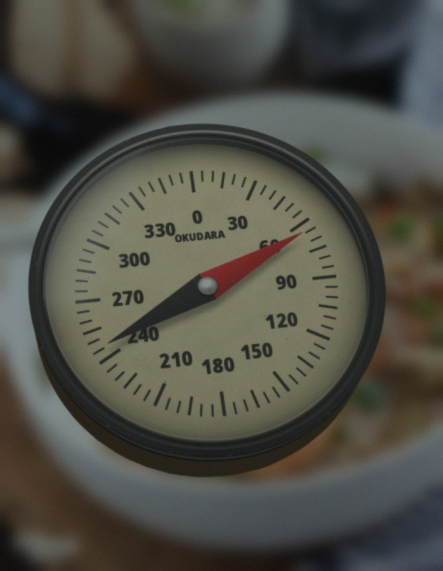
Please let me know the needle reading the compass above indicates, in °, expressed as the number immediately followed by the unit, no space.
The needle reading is 65°
